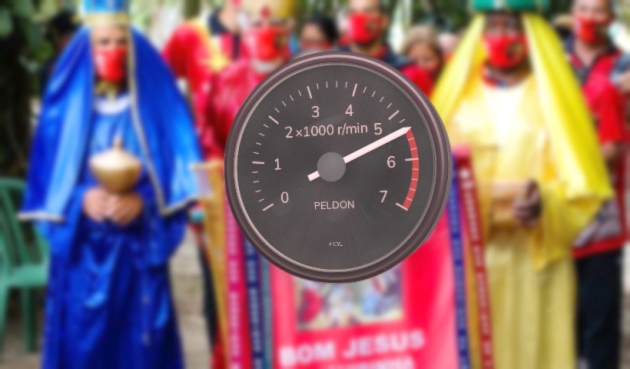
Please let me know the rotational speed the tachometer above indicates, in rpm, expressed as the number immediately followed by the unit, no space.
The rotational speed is 5400rpm
